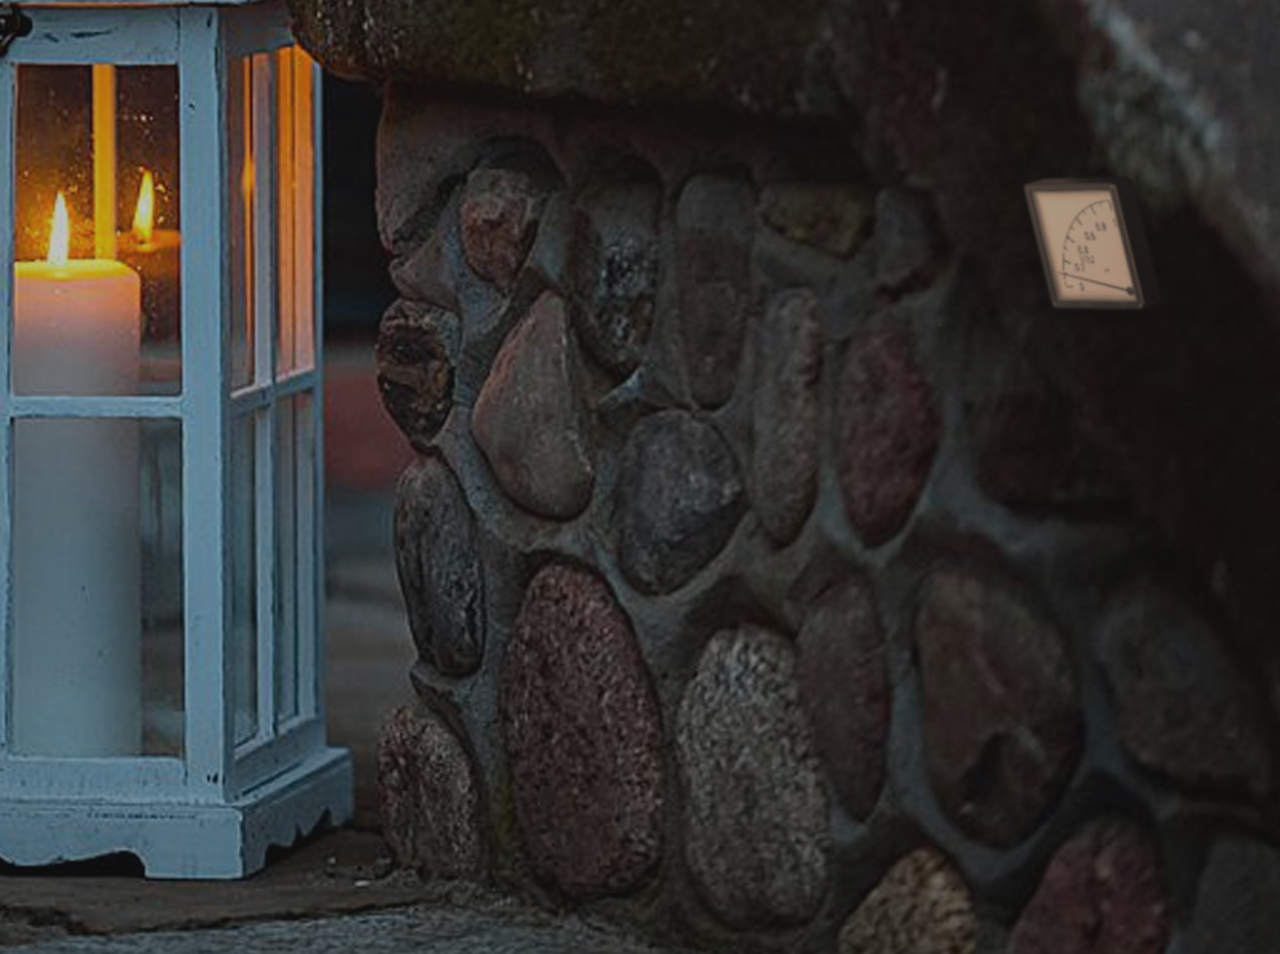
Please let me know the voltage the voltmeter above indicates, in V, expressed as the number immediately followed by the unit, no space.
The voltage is 0.1V
